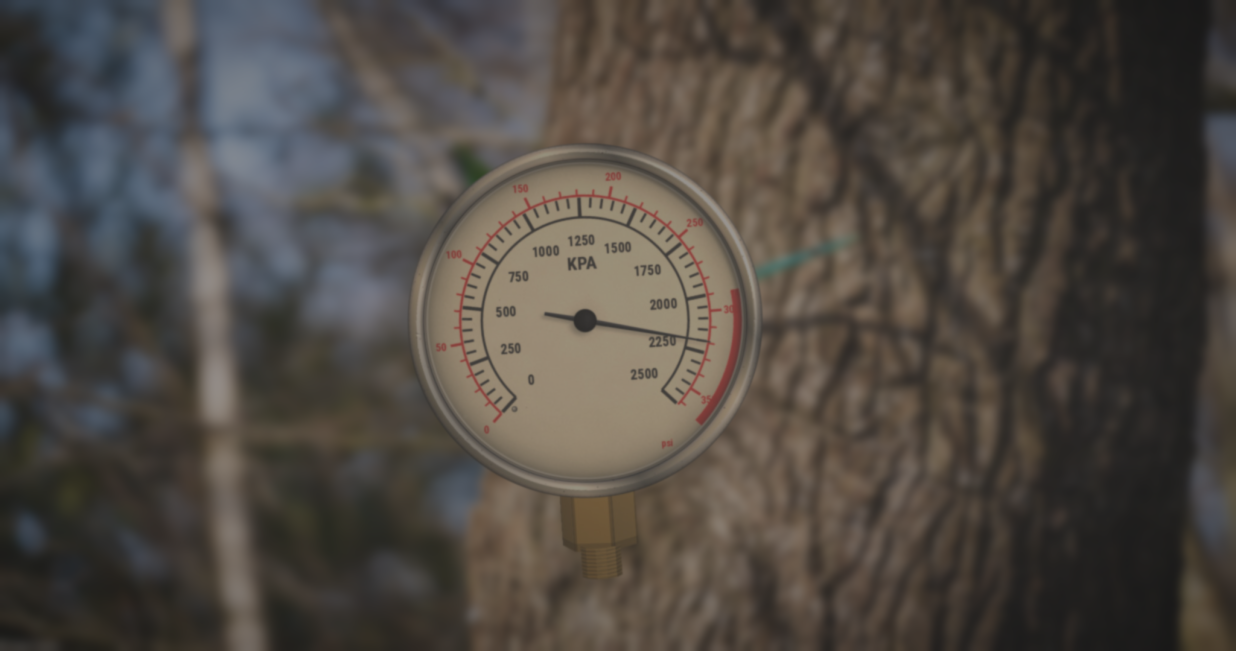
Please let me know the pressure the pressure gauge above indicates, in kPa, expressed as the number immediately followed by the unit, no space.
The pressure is 2200kPa
